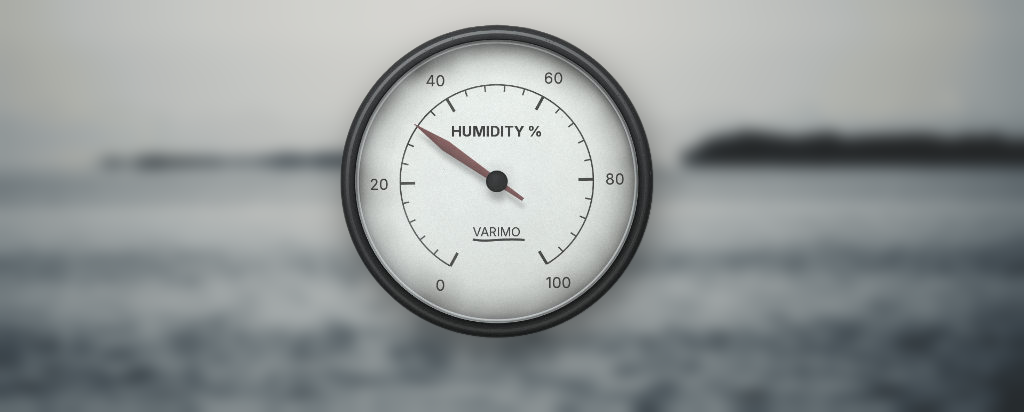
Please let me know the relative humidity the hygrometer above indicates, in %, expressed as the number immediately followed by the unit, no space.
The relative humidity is 32%
